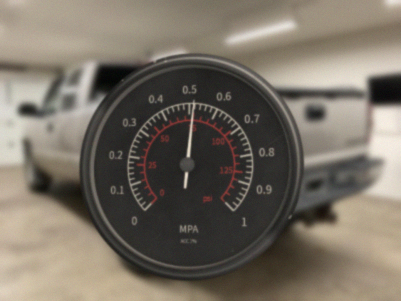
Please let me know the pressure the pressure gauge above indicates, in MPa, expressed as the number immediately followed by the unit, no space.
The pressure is 0.52MPa
